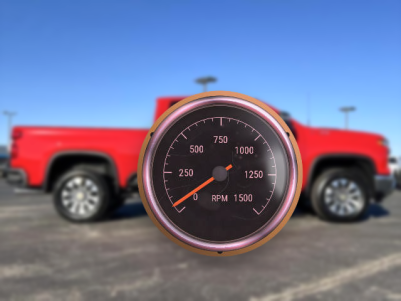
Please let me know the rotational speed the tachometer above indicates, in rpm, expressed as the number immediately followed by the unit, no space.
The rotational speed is 50rpm
